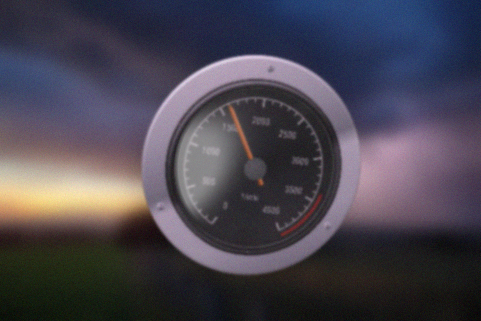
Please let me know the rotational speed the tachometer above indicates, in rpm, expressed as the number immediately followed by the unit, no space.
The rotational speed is 1600rpm
